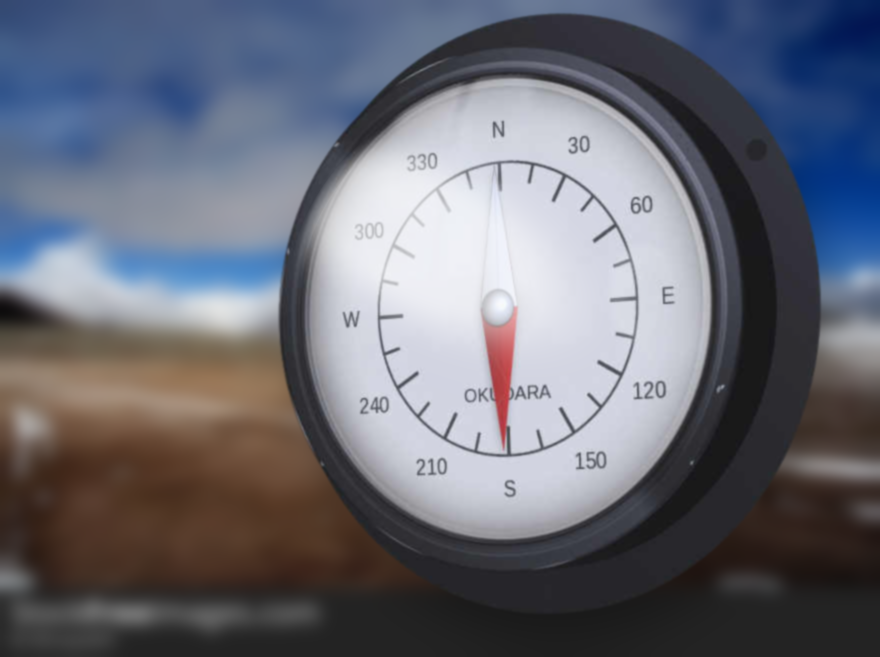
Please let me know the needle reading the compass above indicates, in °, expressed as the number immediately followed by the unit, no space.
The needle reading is 180°
